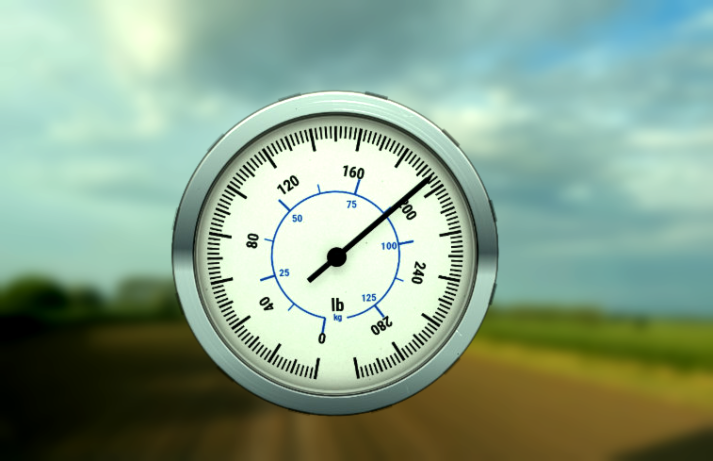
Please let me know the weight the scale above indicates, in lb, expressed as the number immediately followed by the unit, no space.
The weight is 194lb
